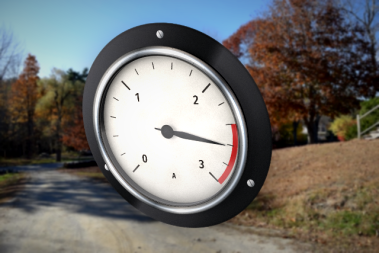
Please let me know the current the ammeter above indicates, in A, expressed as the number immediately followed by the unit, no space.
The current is 2.6A
